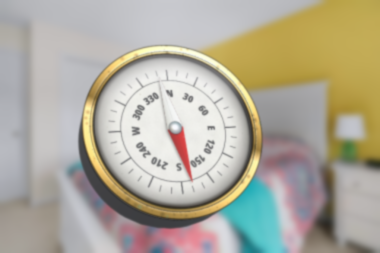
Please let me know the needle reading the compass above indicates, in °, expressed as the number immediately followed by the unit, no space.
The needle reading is 170°
